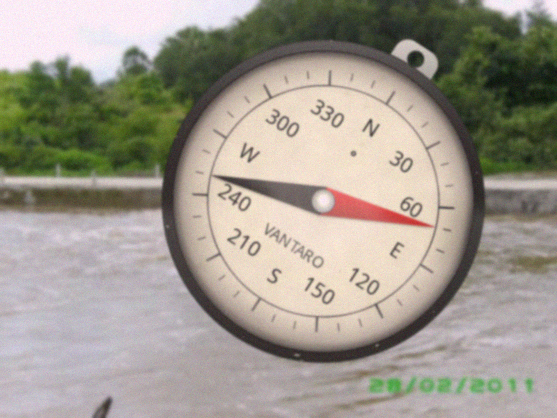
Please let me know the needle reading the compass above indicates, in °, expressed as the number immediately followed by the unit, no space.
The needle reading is 70°
